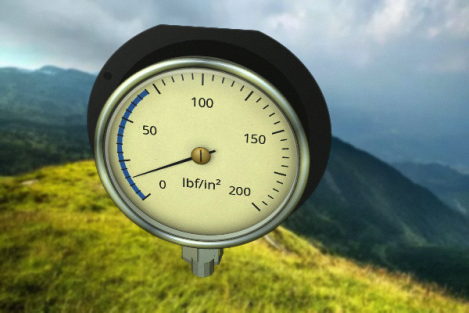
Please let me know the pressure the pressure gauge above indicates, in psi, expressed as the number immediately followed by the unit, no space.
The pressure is 15psi
